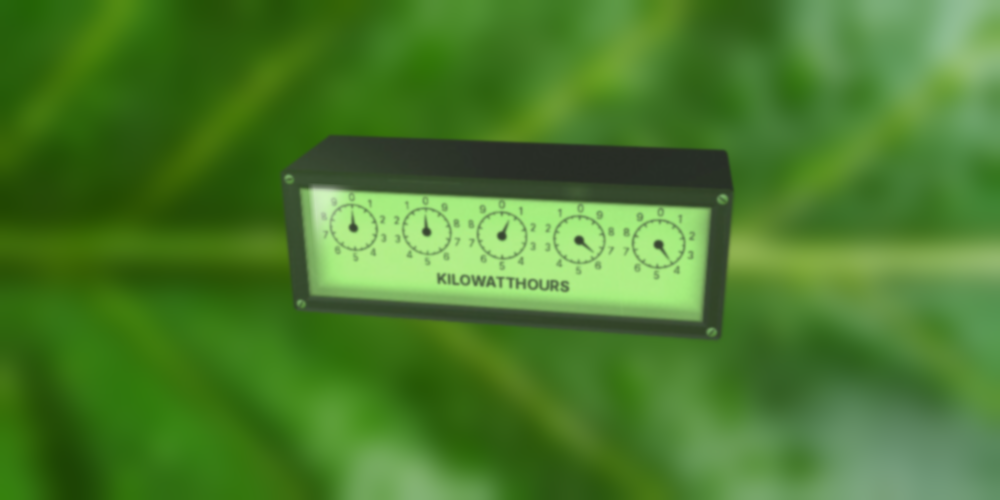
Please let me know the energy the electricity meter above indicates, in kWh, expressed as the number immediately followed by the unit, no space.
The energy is 64kWh
